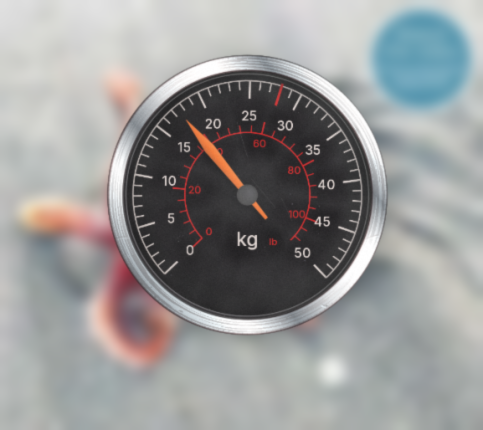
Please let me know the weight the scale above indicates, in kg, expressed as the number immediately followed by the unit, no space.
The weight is 17.5kg
